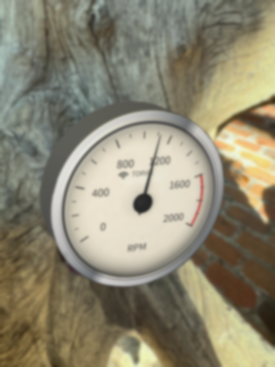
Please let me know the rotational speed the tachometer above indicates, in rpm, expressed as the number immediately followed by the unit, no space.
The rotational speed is 1100rpm
